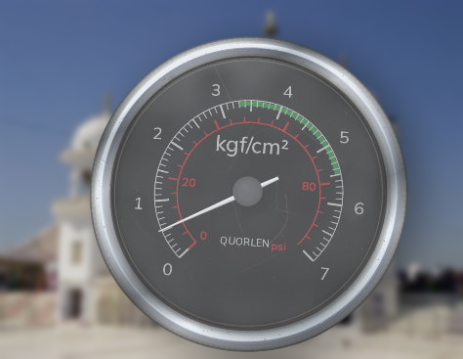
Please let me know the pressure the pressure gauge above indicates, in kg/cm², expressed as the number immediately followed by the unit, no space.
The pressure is 0.5kg/cm²
